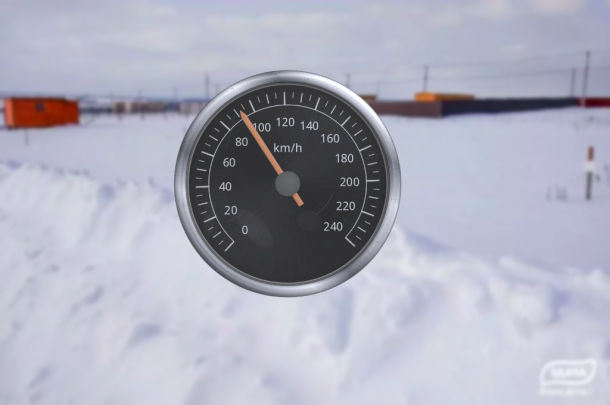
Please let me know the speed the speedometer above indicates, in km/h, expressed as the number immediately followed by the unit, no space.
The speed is 92.5km/h
